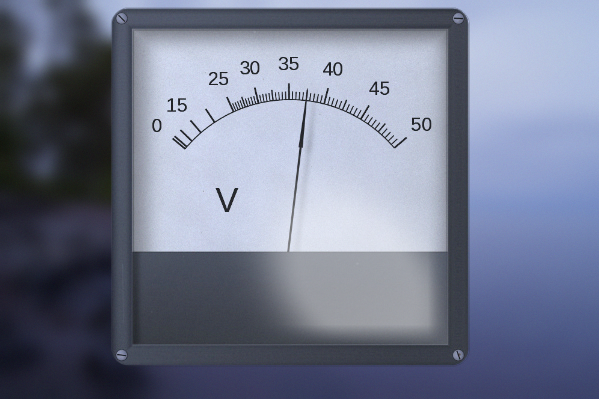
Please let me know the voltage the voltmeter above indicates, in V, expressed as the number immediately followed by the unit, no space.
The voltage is 37.5V
